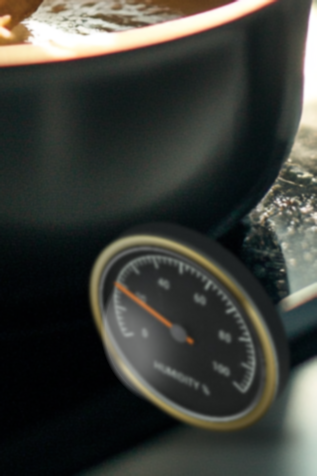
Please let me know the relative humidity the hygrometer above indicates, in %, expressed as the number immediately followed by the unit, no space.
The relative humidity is 20%
